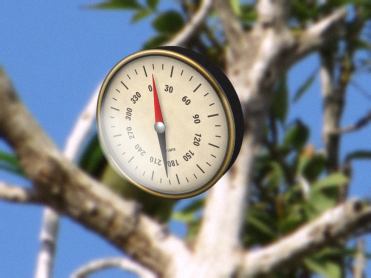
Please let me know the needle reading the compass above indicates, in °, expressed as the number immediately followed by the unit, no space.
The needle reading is 10°
